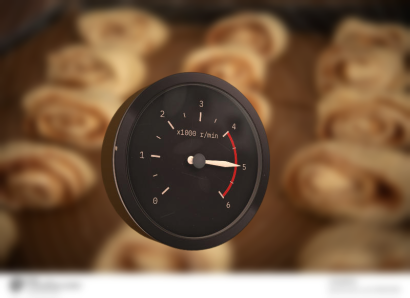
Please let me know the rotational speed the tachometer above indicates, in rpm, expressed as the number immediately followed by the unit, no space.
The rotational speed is 5000rpm
